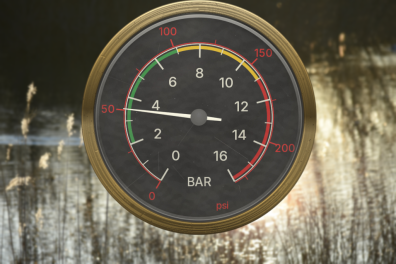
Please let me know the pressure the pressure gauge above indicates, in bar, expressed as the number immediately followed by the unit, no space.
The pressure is 3.5bar
